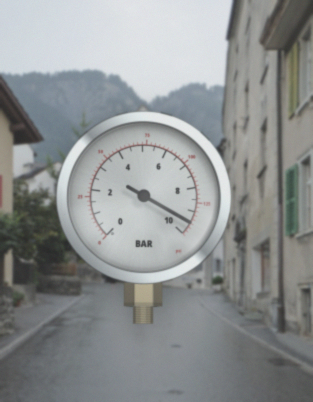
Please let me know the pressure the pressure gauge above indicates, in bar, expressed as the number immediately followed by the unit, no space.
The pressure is 9.5bar
